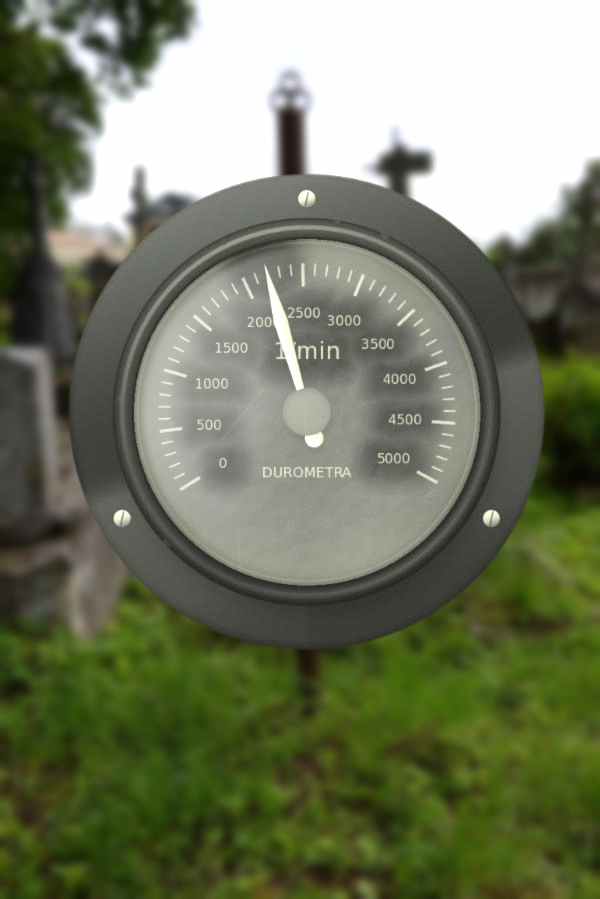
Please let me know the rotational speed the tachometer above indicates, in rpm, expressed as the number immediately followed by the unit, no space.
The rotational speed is 2200rpm
